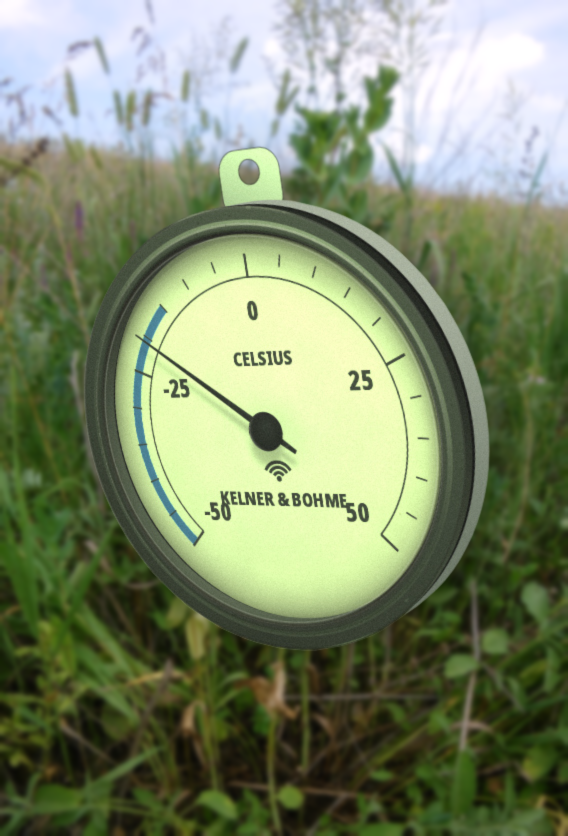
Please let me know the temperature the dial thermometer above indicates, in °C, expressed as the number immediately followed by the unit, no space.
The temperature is -20°C
